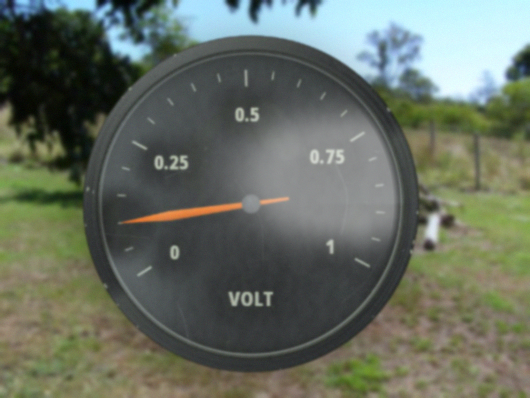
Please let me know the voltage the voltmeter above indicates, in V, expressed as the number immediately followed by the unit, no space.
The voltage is 0.1V
